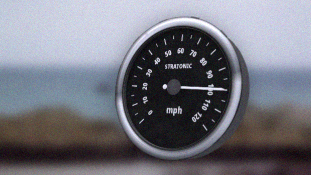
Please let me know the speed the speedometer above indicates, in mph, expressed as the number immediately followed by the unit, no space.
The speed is 100mph
